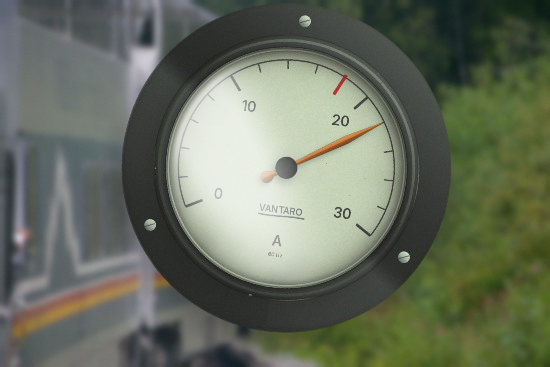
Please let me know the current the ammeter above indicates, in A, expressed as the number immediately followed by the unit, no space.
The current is 22A
